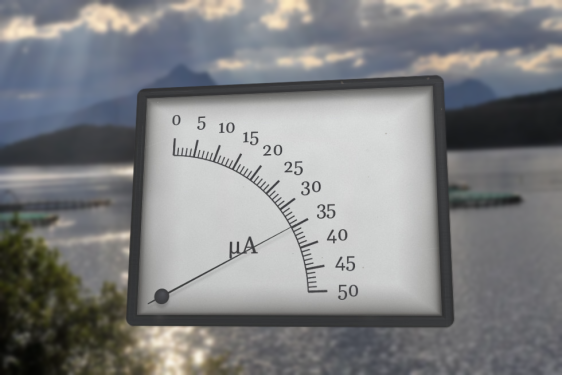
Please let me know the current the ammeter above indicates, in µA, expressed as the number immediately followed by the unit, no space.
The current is 35µA
